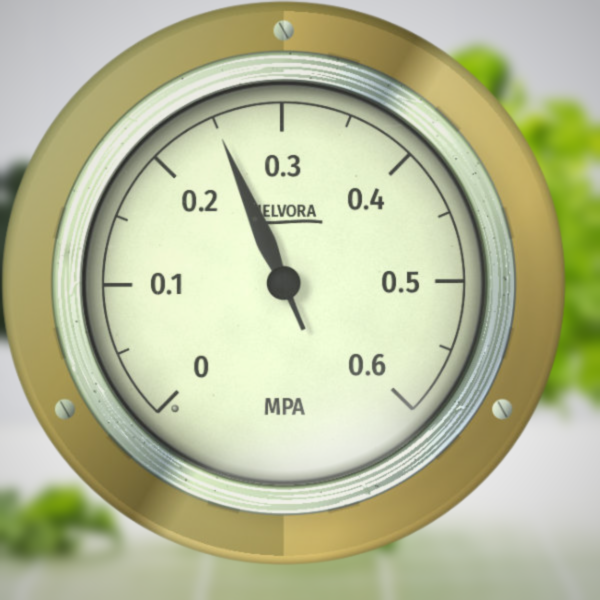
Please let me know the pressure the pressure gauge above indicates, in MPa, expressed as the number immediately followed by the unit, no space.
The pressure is 0.25MPa
